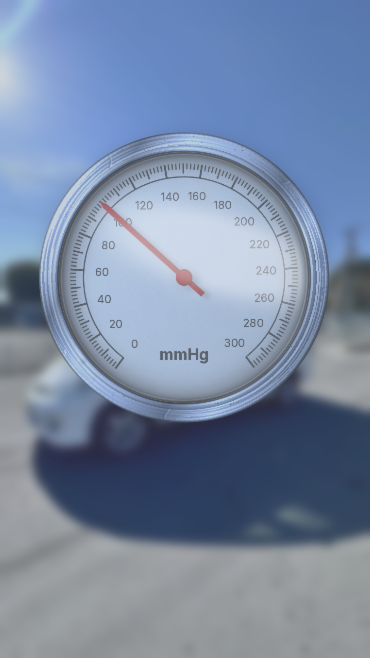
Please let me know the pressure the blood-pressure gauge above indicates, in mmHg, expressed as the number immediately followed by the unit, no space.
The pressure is 100mmHg
